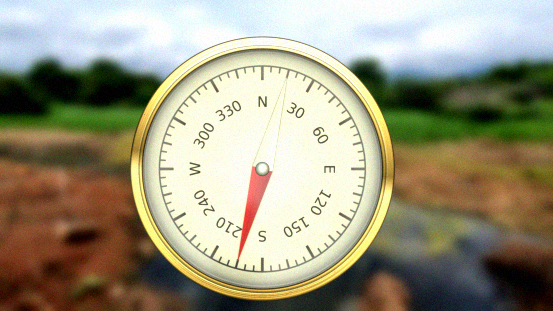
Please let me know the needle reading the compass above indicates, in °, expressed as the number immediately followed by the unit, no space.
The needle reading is 195°
